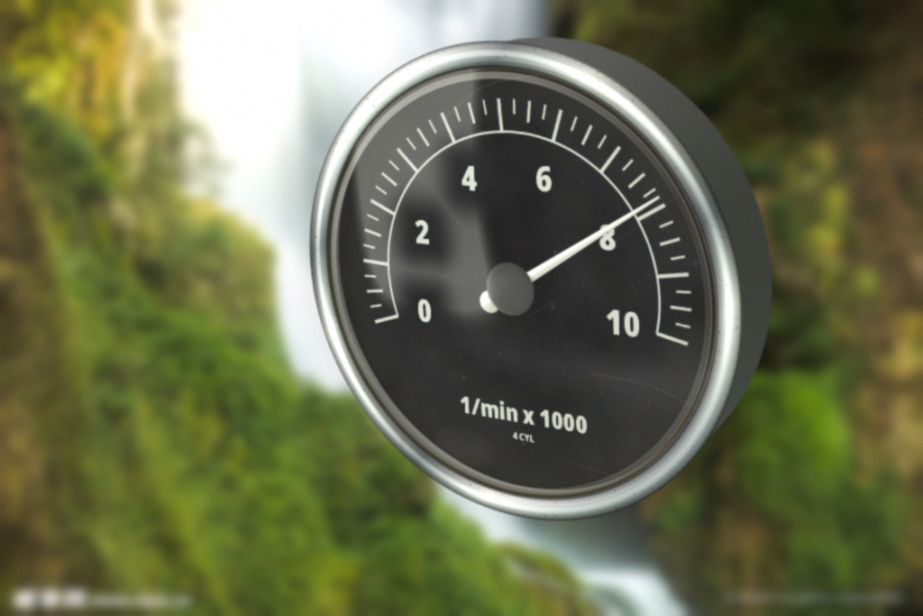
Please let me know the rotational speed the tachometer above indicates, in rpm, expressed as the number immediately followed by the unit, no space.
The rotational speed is 7875rpm
